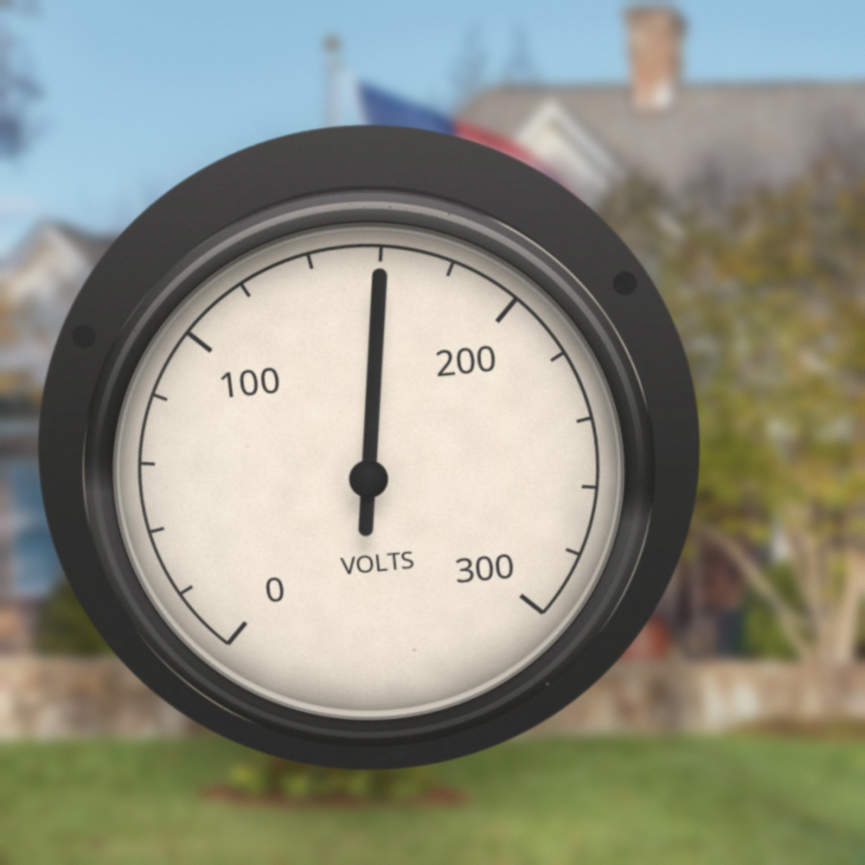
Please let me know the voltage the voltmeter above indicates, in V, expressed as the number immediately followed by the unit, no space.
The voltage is 160V
